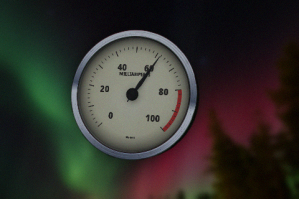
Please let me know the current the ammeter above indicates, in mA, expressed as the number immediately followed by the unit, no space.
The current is 62mA
